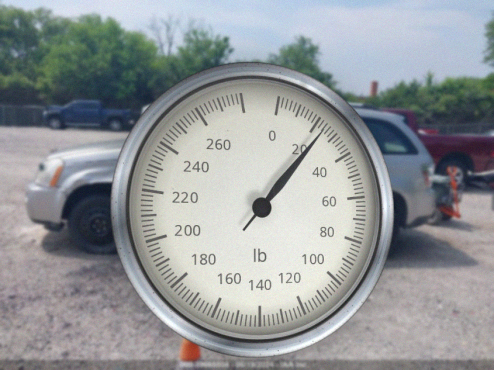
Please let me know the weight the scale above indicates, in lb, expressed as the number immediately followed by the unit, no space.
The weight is 24lb
